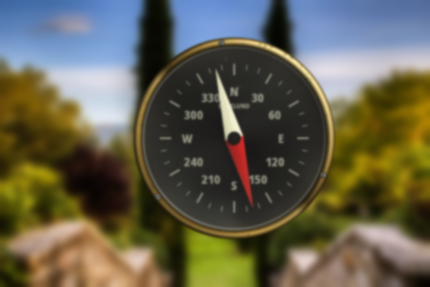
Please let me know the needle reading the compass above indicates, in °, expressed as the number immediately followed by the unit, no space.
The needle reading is 165°
